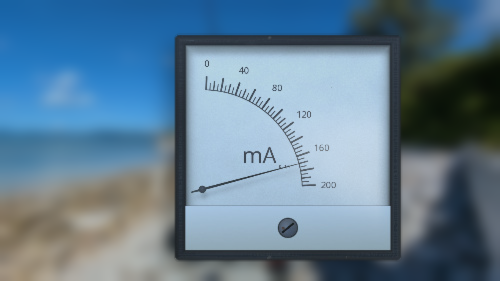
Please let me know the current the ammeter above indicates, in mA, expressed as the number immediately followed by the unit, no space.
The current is 170mA
